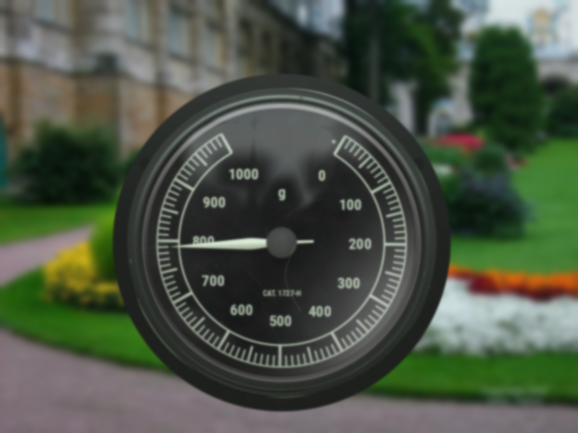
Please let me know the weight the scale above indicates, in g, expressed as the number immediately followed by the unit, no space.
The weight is 790g
